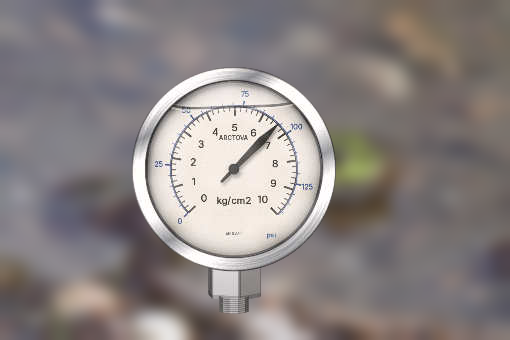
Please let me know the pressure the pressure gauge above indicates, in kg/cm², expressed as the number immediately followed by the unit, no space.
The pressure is 6.6kg/cm²
